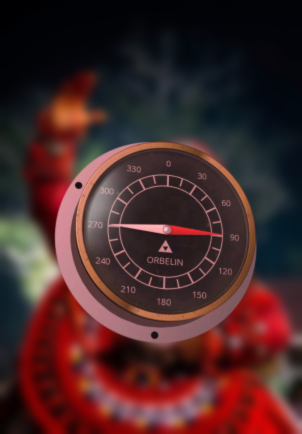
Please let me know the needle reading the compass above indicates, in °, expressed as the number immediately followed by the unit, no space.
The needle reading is 90°
